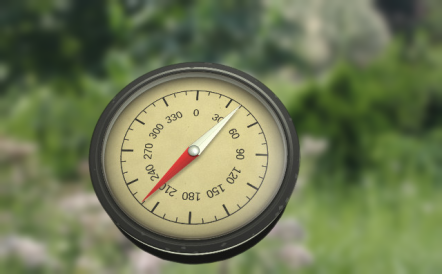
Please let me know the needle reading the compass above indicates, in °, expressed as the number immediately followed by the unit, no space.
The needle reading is 220°
